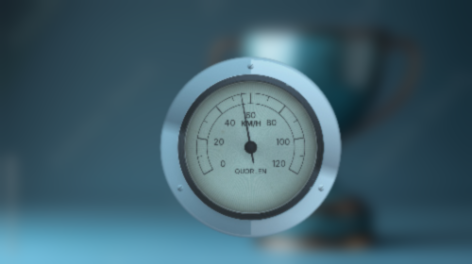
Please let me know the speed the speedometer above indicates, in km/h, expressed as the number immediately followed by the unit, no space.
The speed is 55km/h
